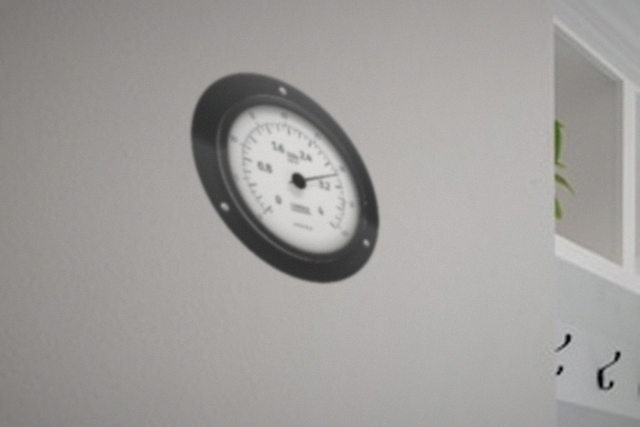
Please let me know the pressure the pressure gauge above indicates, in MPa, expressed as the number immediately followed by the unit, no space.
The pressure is 3MPa
